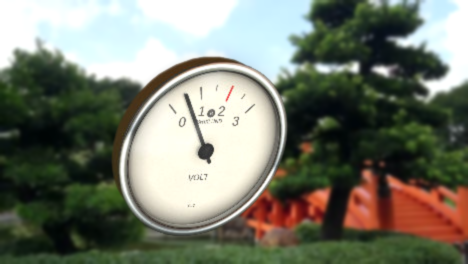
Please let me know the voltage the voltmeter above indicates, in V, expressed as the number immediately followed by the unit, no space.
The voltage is 0.5V
